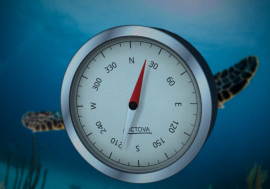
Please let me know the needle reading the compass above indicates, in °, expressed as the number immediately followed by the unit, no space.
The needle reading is 20°
